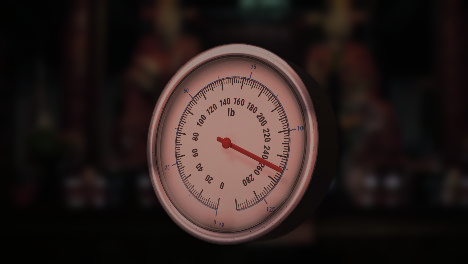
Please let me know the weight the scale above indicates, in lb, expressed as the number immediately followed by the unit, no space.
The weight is 250lb
